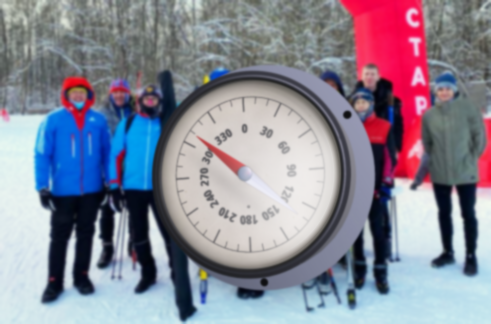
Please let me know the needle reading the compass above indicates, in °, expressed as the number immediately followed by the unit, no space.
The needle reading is 310°
